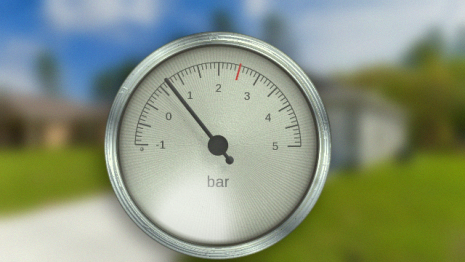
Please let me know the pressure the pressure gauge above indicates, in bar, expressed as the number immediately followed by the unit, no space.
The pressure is 0.7bar
